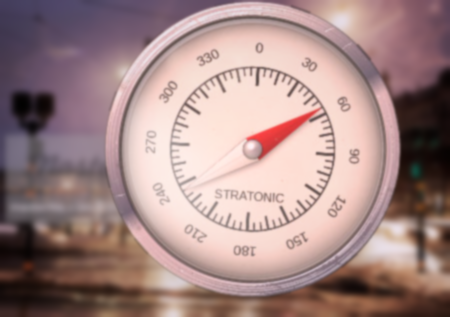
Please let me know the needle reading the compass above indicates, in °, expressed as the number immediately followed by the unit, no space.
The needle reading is 55°
